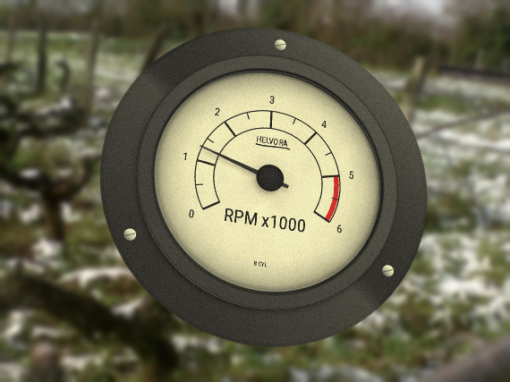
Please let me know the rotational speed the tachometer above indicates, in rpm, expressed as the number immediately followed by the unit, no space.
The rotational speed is 1250rpm
